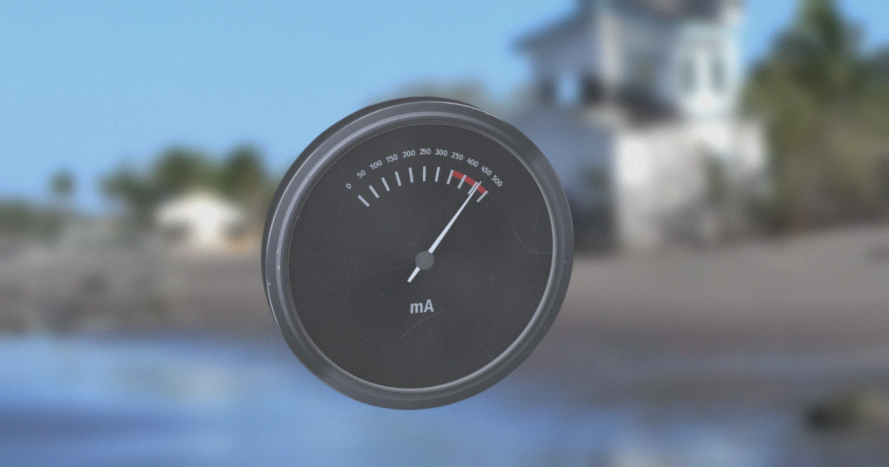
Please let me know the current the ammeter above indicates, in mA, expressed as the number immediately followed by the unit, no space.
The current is 450mA
